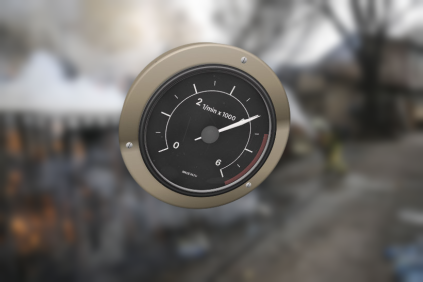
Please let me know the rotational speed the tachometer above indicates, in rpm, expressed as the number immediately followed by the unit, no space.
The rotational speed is 4000rpm
